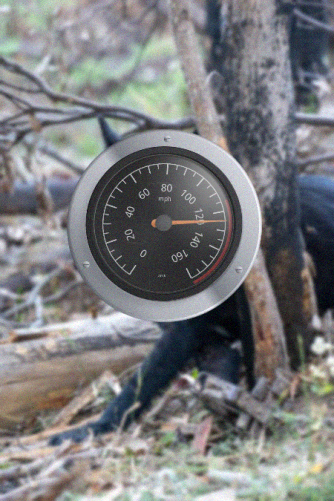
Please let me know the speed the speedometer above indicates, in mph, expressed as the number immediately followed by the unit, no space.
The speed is 125mph
